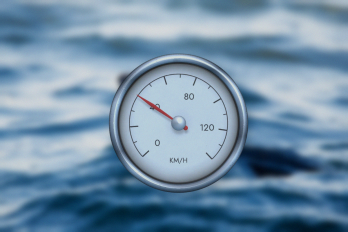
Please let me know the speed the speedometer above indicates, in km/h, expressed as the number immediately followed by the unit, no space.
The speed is 40km/h
